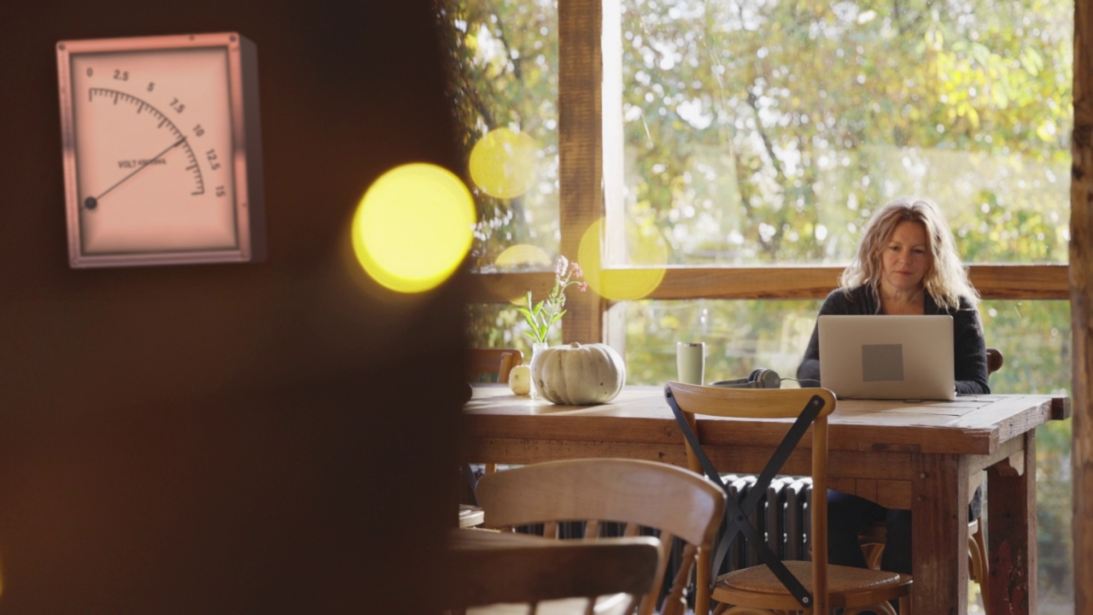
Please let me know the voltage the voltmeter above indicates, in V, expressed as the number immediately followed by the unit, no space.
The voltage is 10V
